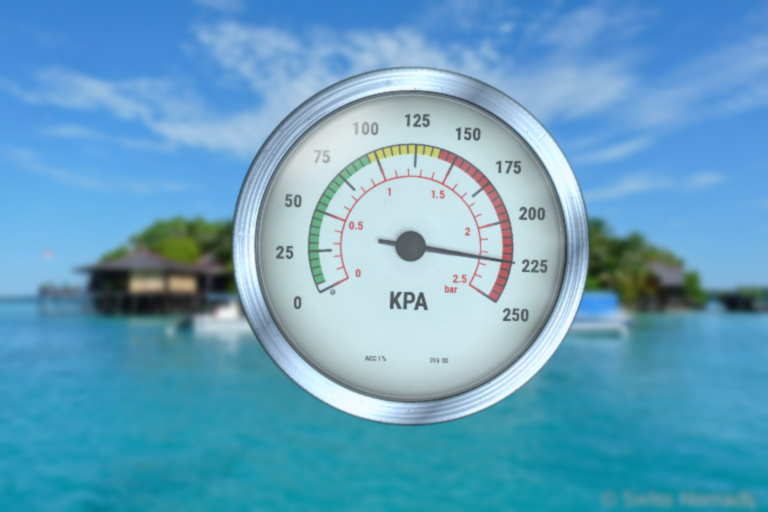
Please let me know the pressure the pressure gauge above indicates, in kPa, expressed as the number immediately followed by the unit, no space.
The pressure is 225kPa
